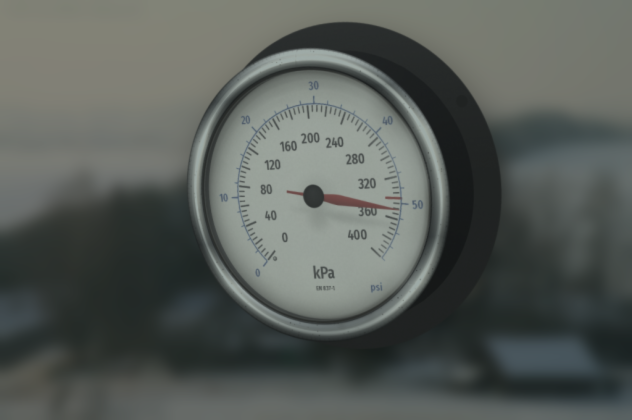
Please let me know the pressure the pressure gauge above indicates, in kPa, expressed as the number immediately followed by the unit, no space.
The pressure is 350kPa
